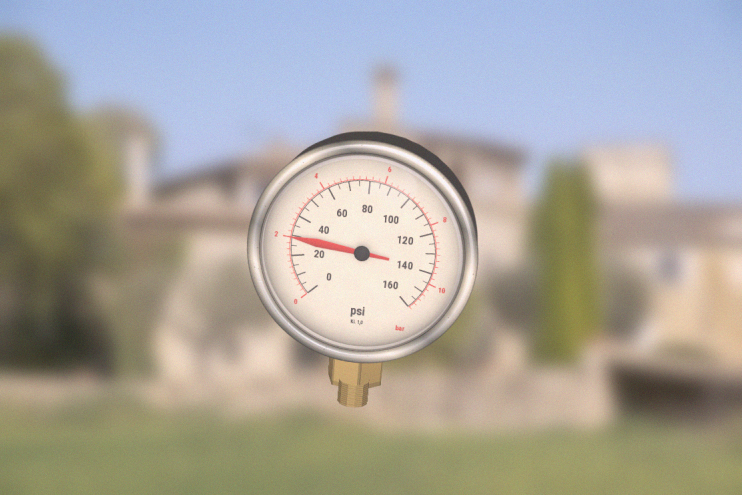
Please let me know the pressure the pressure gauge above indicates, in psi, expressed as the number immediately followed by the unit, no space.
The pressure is 30psi
